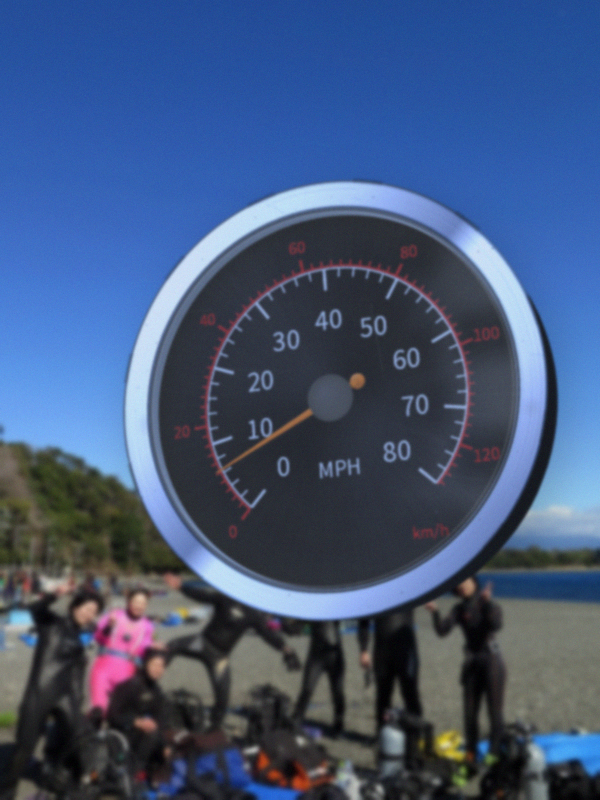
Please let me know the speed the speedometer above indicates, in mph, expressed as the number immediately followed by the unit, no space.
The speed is 6mph
